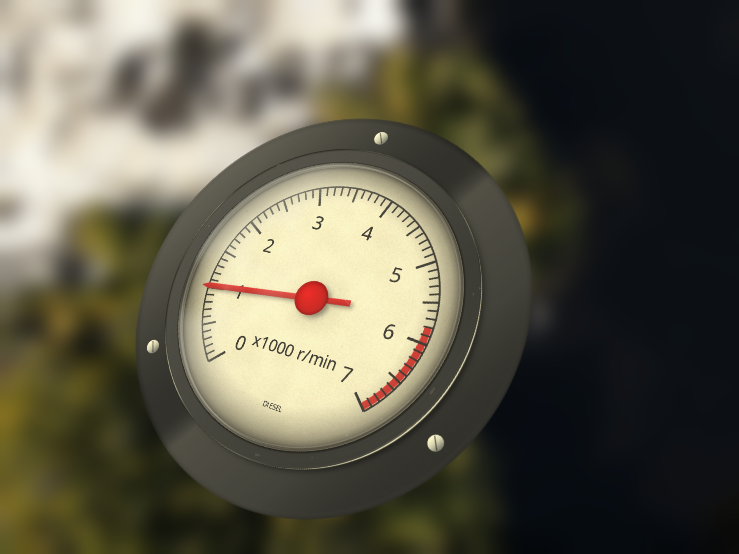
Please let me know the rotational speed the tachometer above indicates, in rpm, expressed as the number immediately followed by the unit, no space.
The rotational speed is 1000rpm
